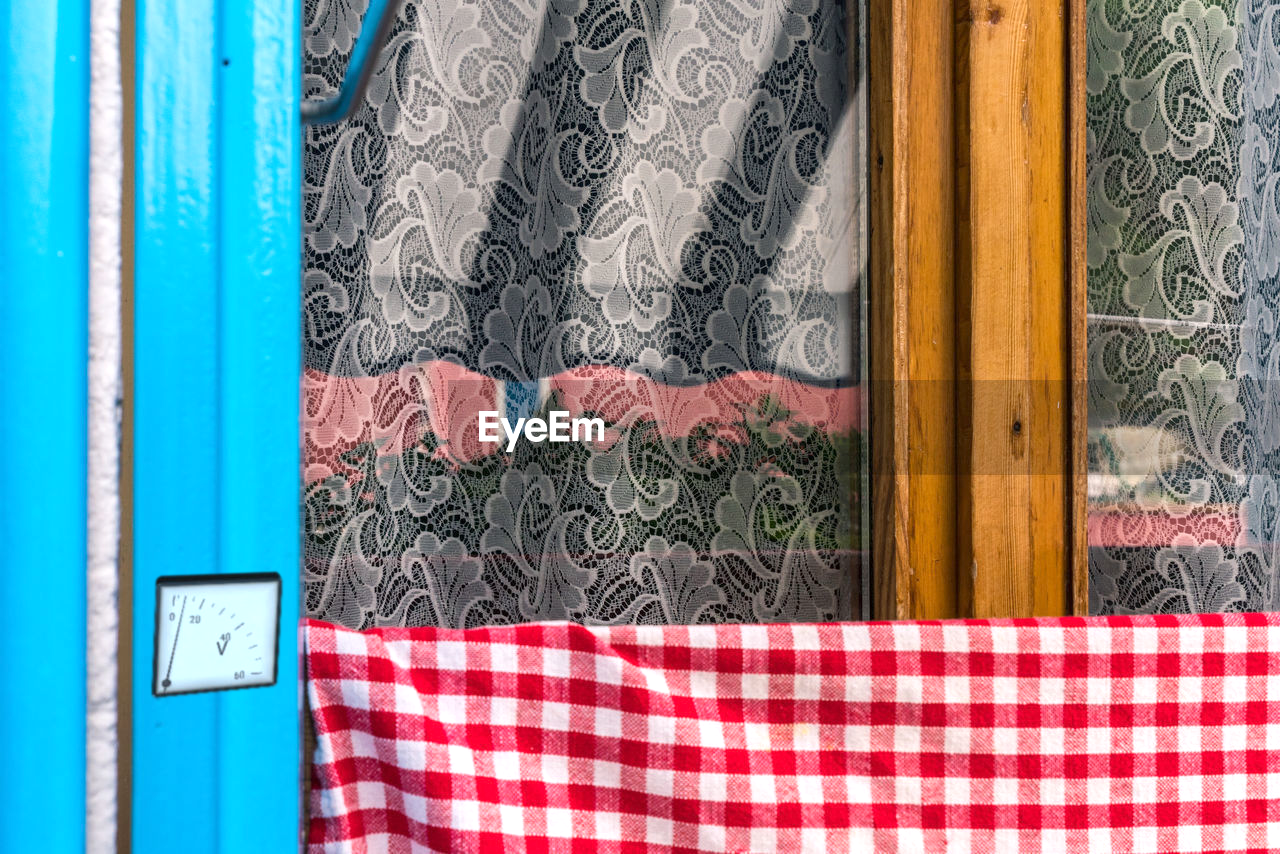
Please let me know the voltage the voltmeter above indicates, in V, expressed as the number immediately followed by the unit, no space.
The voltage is 10V
